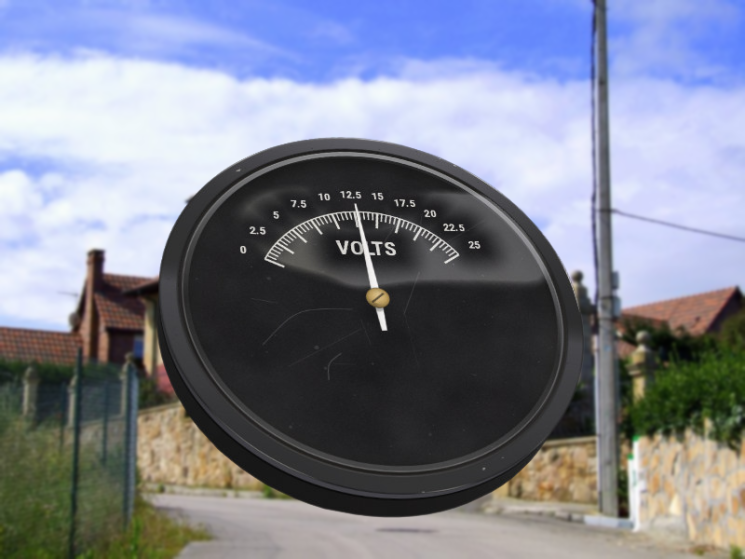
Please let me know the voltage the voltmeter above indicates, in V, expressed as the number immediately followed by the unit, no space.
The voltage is 12.5V
